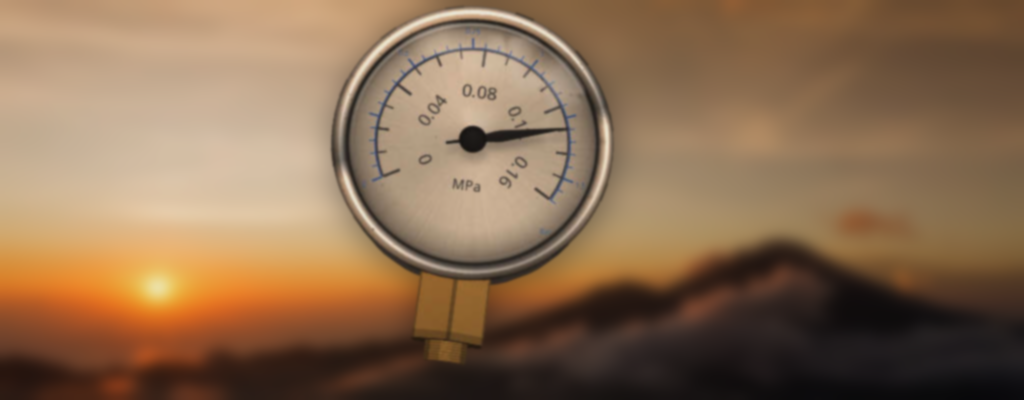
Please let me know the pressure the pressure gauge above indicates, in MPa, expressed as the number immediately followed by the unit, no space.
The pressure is 0.13MPa
